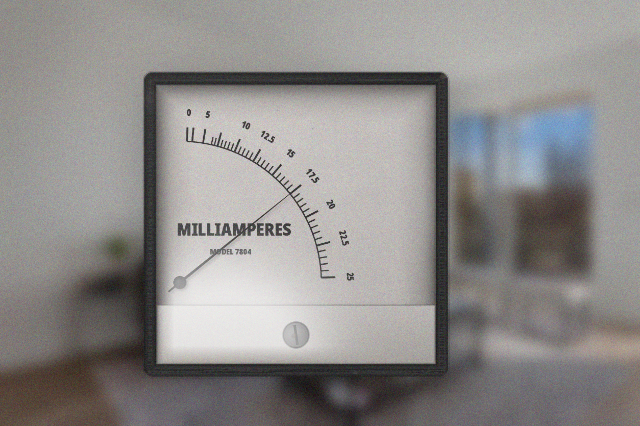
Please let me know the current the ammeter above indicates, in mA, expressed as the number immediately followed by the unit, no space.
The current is 17.5mA
